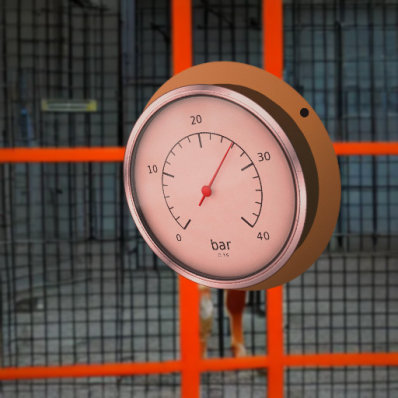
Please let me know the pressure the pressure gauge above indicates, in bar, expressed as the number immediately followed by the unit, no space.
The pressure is 26bar
